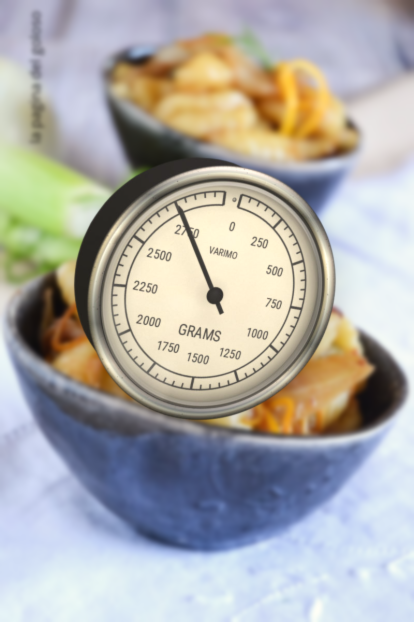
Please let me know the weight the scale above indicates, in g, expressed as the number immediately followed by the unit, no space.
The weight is 2750g
